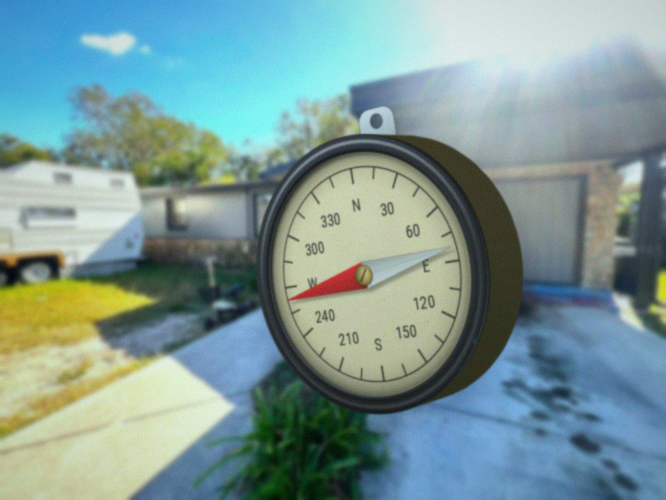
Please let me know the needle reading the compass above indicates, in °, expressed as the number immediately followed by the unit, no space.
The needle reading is 262.5°
